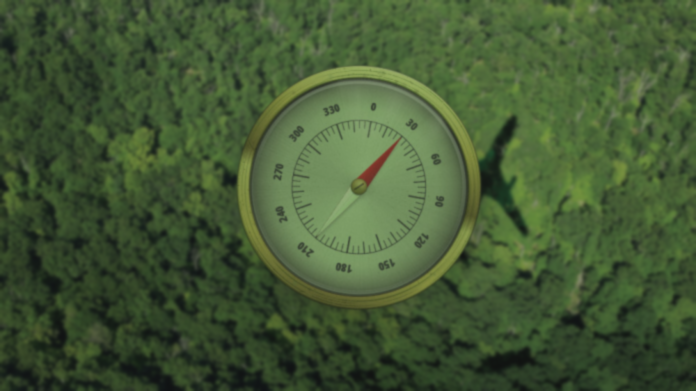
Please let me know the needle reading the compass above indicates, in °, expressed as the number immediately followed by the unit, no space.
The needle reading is 30°
